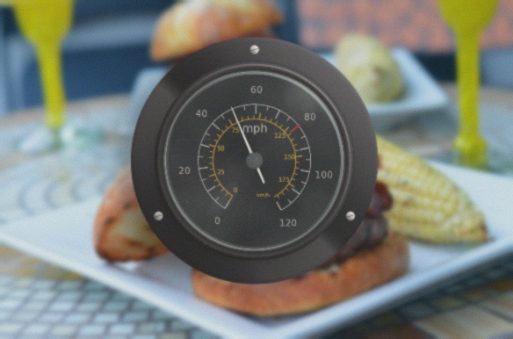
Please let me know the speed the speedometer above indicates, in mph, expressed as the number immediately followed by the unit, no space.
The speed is 50mph
